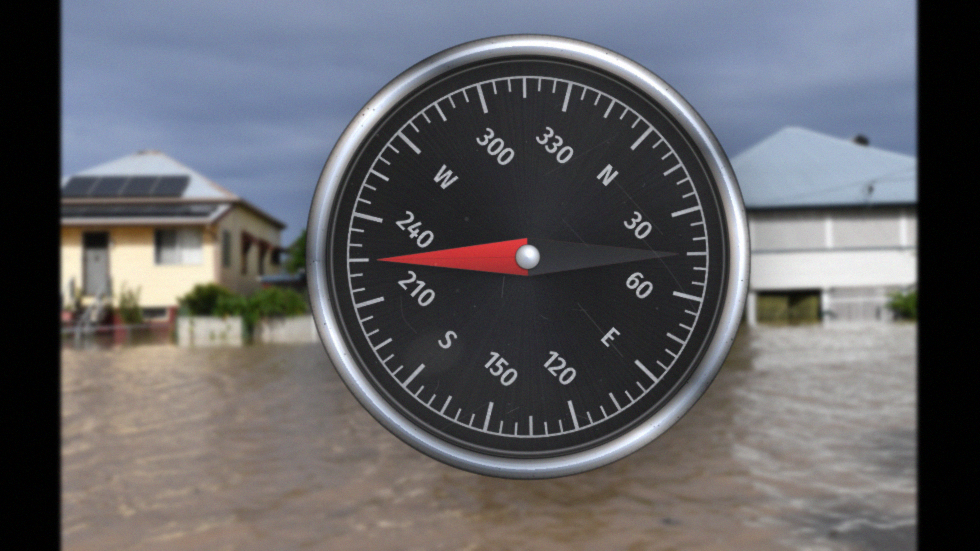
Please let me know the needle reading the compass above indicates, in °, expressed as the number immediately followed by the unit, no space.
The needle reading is 225°
